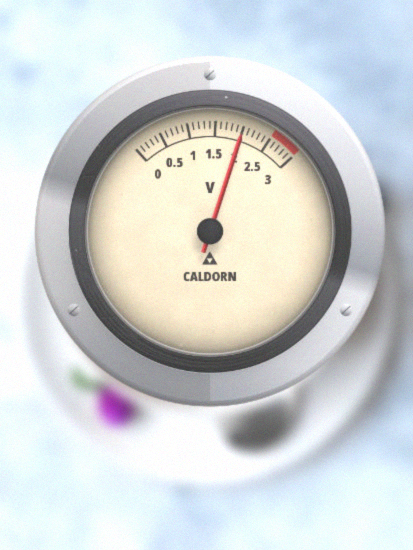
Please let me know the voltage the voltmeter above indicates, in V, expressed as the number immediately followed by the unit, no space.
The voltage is 2V
